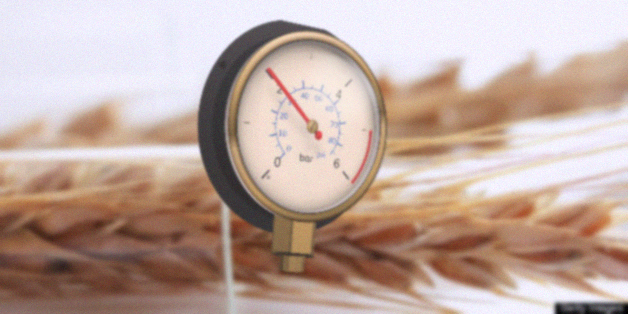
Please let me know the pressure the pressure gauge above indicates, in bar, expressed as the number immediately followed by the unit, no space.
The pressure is 2bar
